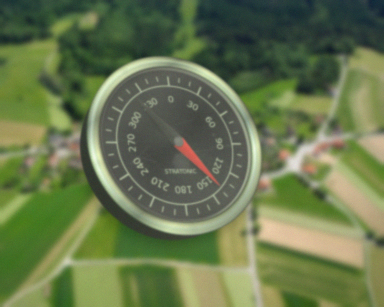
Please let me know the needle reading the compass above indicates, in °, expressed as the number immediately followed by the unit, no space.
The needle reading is 140°
